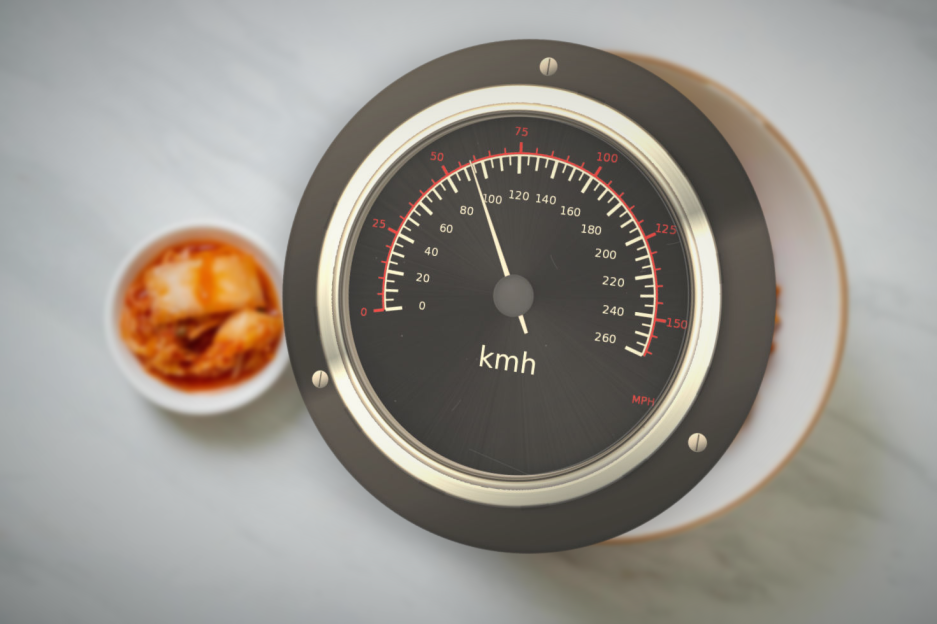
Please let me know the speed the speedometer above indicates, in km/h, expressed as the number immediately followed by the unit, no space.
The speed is 95km/h
